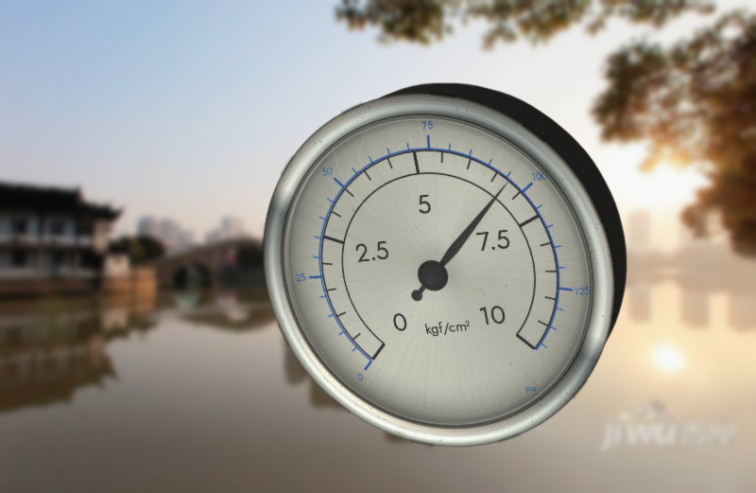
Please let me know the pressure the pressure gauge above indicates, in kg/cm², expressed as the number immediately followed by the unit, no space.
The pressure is 6.75kg/cm²
